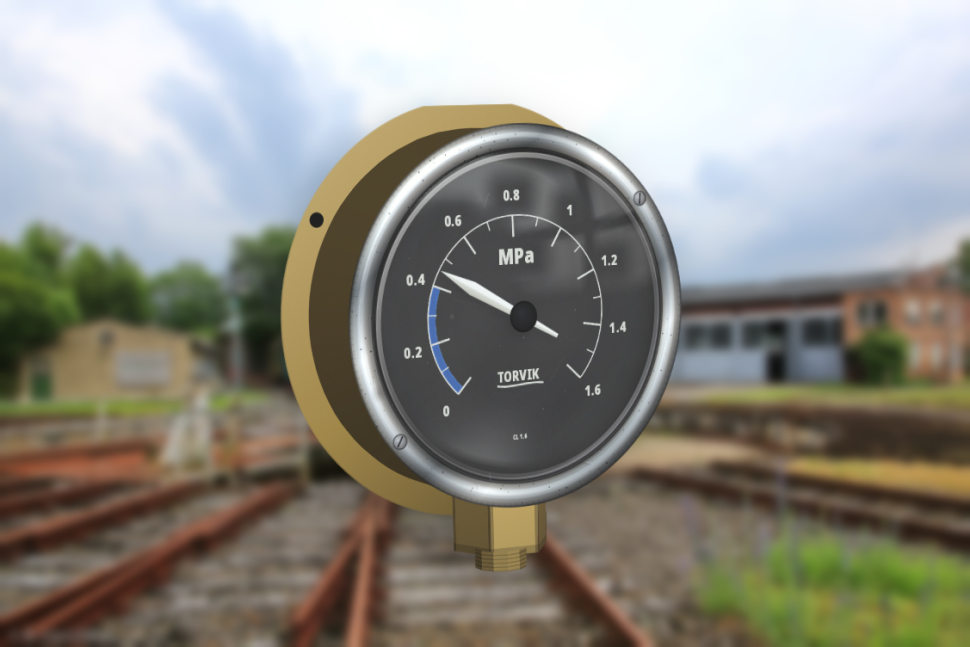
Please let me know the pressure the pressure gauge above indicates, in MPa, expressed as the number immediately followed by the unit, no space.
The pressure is 0.45MPa
